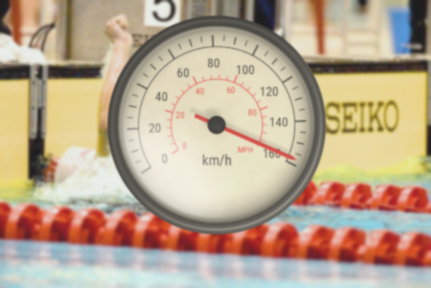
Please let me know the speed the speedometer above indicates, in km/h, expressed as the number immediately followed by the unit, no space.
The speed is 157.5km/h
